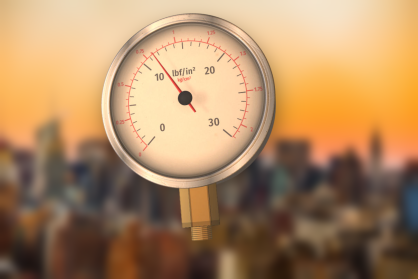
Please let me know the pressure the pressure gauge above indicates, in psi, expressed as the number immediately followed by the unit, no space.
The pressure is 11.5psi
